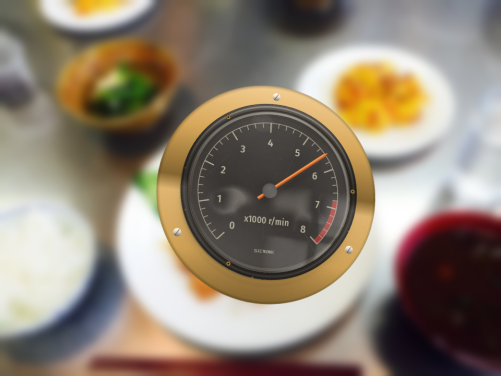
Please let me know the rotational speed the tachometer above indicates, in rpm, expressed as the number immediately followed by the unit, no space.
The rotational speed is 5600rpm
